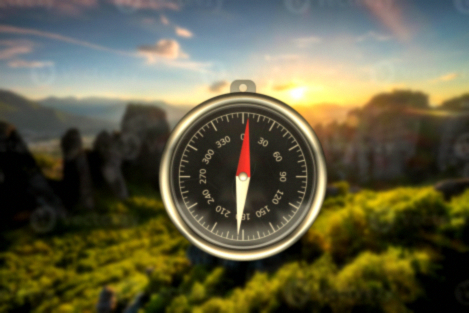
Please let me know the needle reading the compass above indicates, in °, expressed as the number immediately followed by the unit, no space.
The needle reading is 5°
